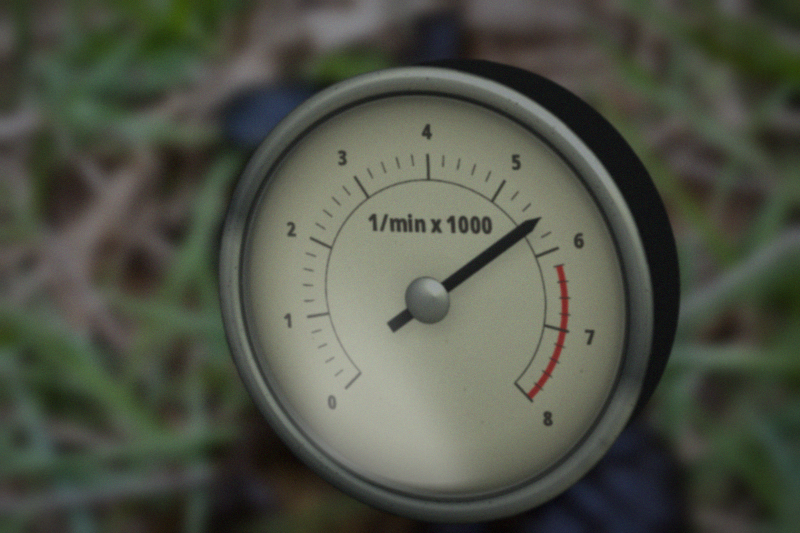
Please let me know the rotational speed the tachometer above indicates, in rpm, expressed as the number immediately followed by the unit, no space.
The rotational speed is 5600rpm
